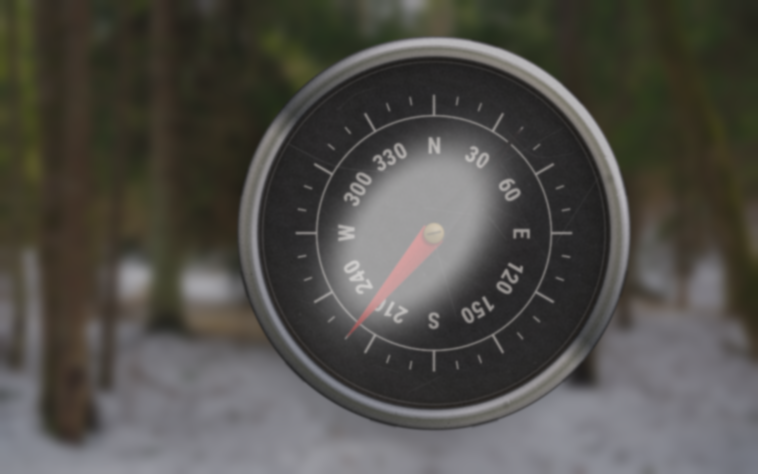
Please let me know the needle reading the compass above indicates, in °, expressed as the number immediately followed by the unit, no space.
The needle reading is 220°
